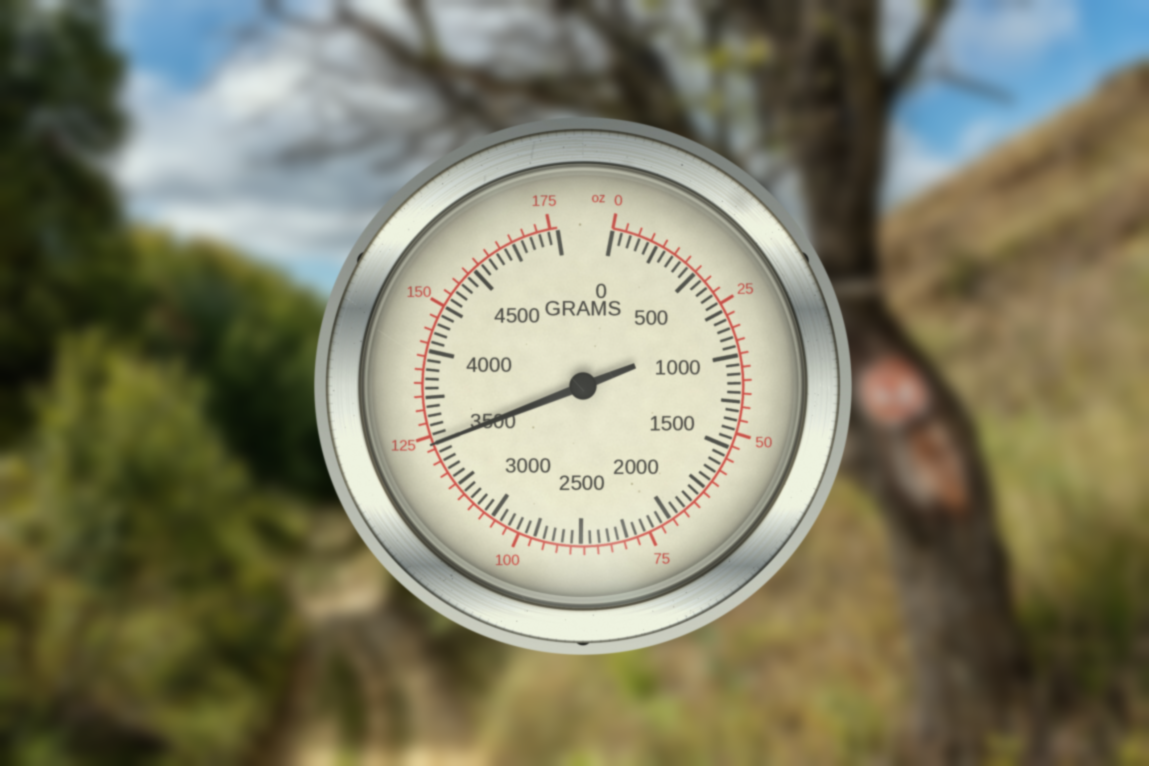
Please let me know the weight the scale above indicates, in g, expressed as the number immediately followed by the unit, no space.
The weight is 3500g
